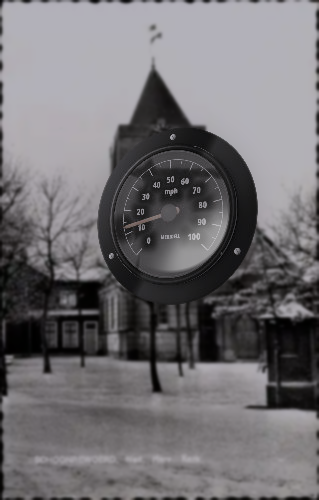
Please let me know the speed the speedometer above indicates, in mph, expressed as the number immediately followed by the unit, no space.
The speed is 12.5mph
